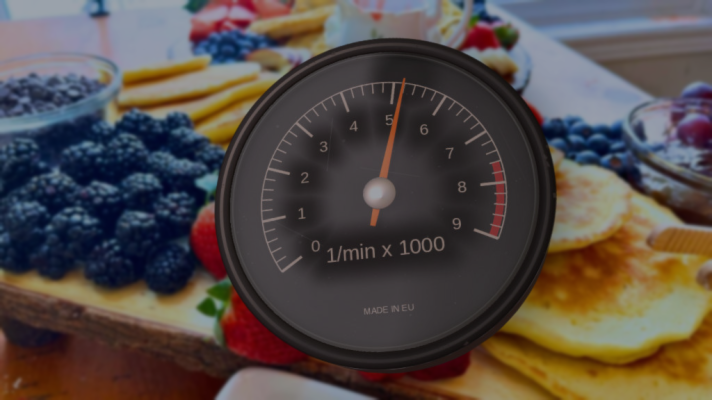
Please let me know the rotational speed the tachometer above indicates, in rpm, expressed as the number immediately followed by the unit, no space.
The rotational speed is 5200rpm
